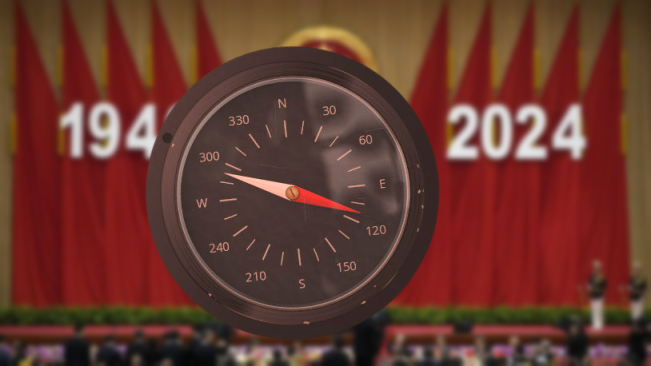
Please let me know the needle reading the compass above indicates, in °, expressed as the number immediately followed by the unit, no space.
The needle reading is 112.5°
